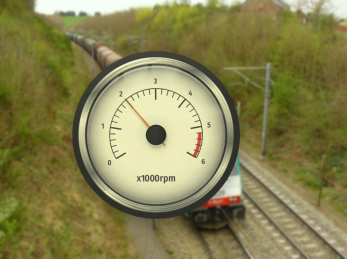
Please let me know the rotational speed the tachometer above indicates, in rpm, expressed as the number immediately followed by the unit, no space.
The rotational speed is 2000rpm
